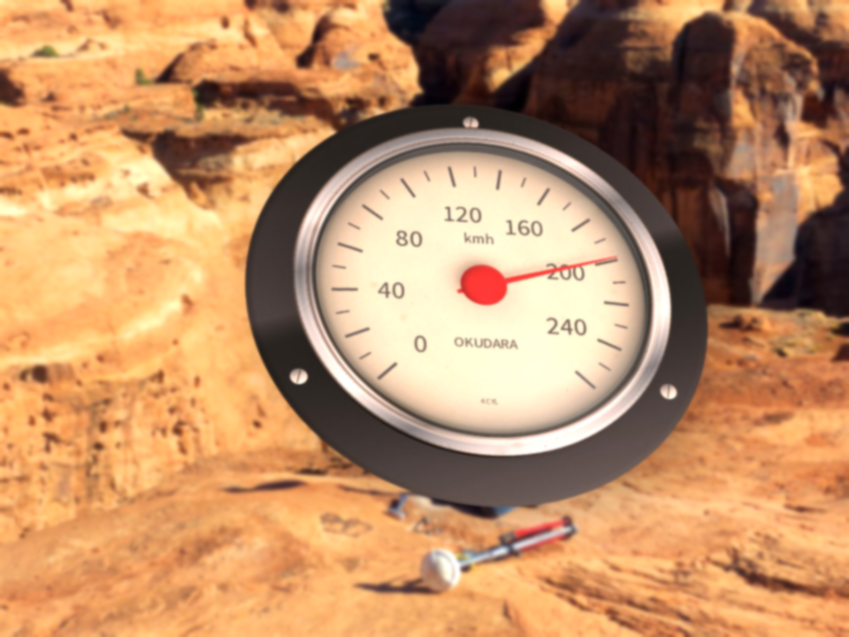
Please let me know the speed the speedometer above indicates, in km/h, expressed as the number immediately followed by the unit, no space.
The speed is 200km/h
